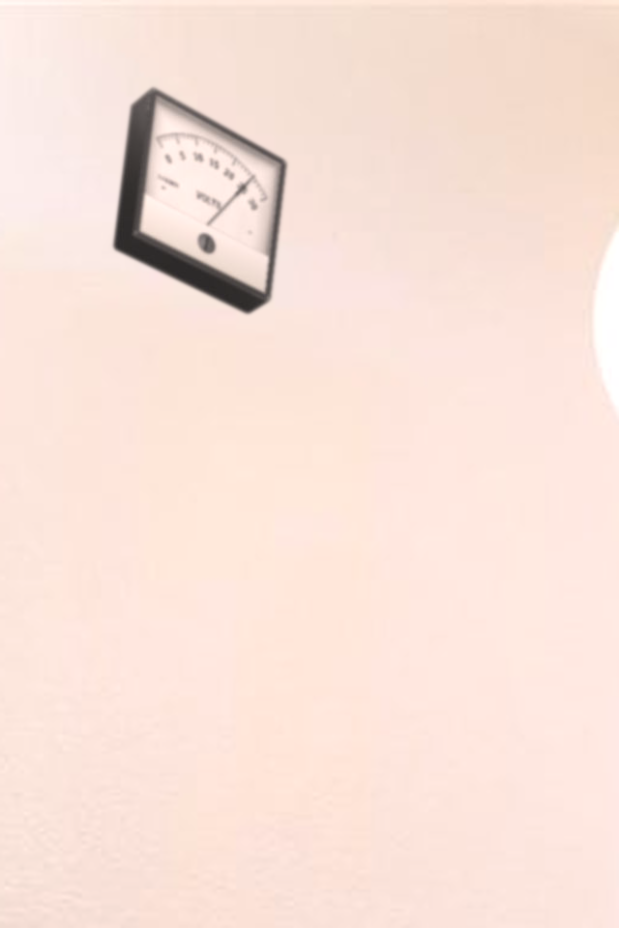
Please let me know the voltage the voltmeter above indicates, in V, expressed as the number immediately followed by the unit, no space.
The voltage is 25V
